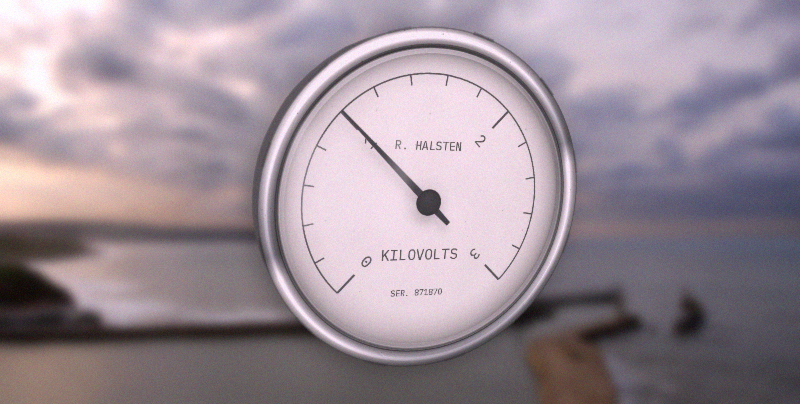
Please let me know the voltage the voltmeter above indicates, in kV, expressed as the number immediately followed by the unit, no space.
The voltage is 1kV
